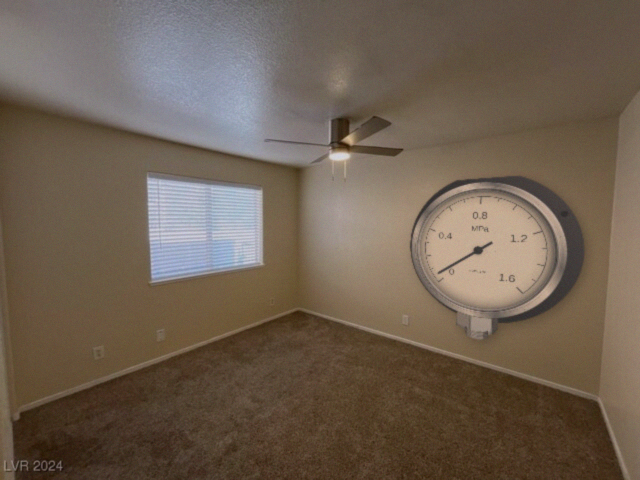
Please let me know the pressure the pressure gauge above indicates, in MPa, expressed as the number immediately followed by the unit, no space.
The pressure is 0.05MPa
